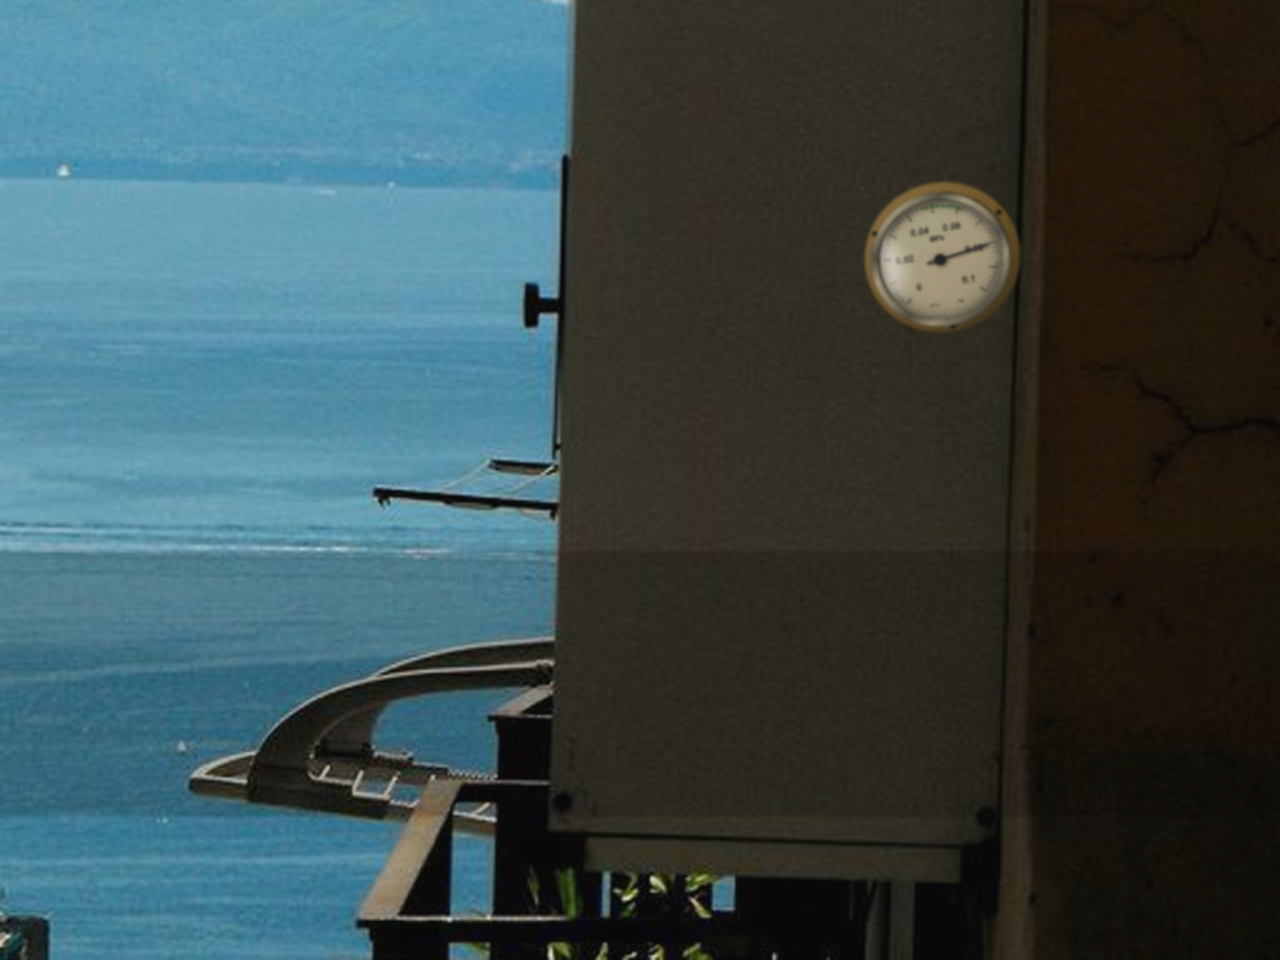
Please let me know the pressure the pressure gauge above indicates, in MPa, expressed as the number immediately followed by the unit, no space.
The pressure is 0.08MPa
